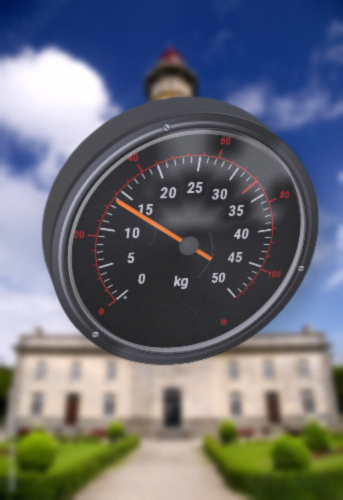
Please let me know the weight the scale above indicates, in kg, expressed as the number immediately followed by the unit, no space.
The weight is 14kg
